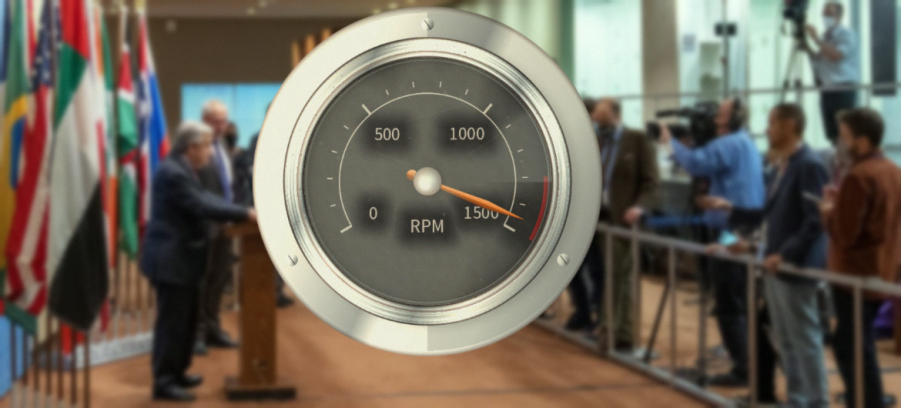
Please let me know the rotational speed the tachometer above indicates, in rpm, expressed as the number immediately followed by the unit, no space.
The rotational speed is 1450rpm
